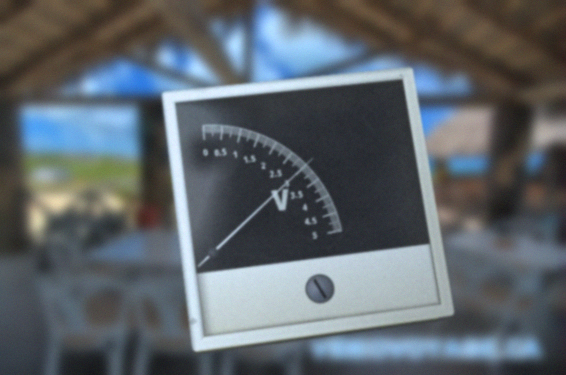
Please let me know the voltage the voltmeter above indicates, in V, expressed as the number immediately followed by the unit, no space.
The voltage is 3V
